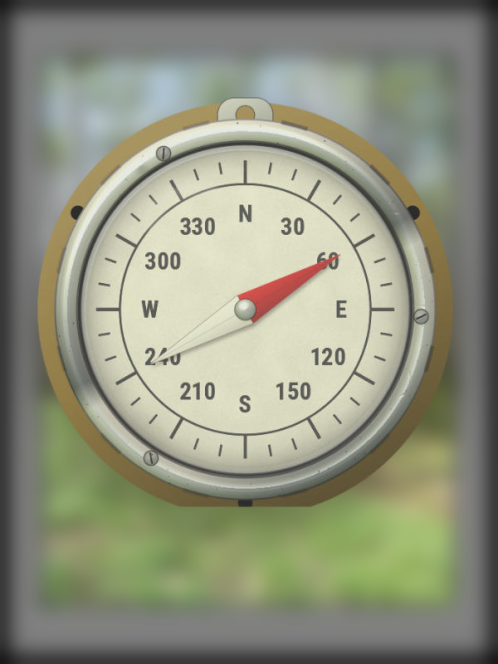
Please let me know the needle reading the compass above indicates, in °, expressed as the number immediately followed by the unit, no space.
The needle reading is 60°
